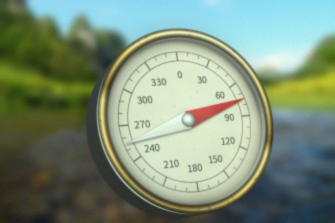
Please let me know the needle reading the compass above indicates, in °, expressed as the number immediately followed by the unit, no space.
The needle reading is 75°
